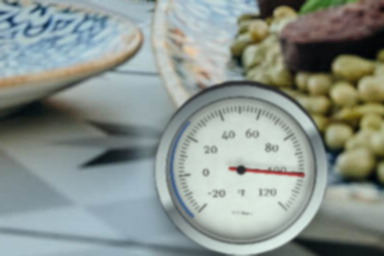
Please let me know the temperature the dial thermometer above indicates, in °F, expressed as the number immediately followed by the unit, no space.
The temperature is 100°F
